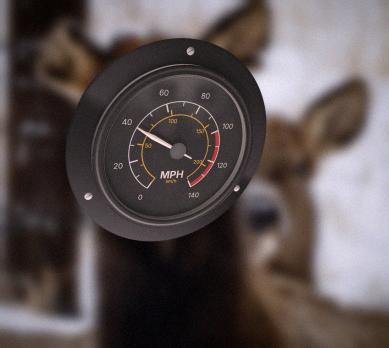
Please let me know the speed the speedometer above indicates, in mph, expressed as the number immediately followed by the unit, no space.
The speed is 40mph
